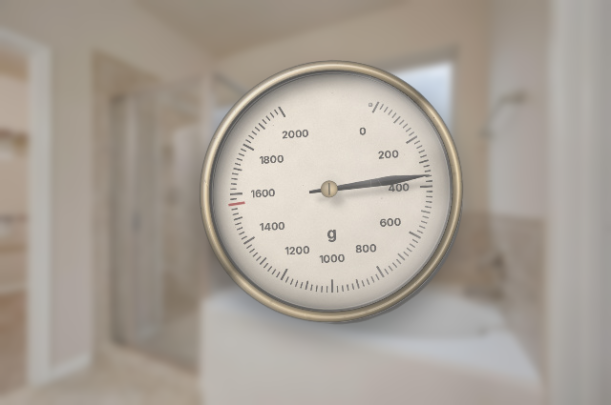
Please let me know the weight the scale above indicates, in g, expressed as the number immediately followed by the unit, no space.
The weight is 360g
